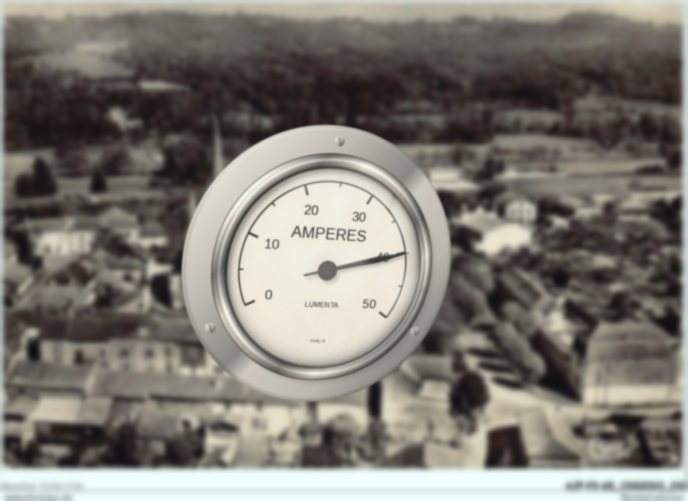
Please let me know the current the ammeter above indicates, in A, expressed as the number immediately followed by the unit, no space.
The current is 40A
